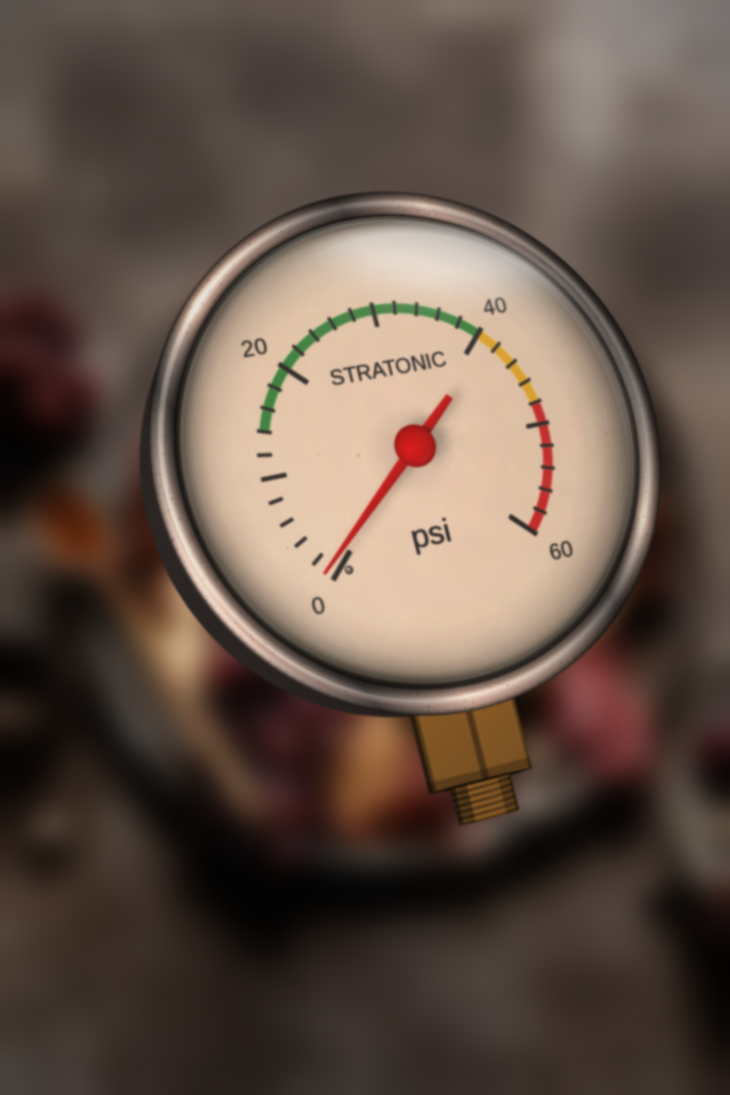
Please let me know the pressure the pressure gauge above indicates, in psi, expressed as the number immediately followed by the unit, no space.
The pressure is 1psi
